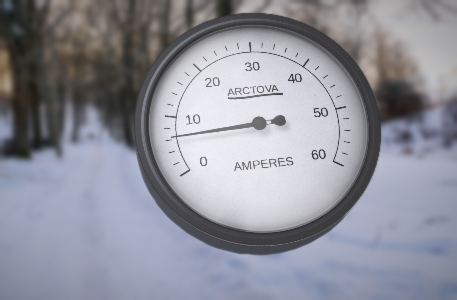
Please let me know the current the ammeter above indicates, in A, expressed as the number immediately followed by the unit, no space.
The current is 6A
